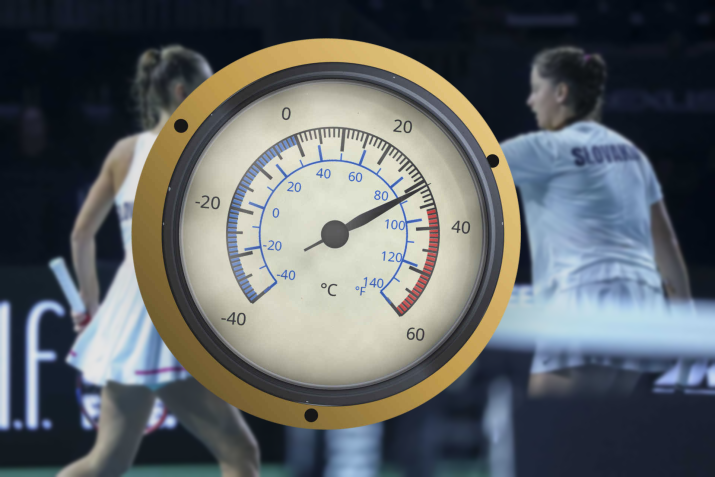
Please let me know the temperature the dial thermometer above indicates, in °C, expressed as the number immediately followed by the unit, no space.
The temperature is 31°C
